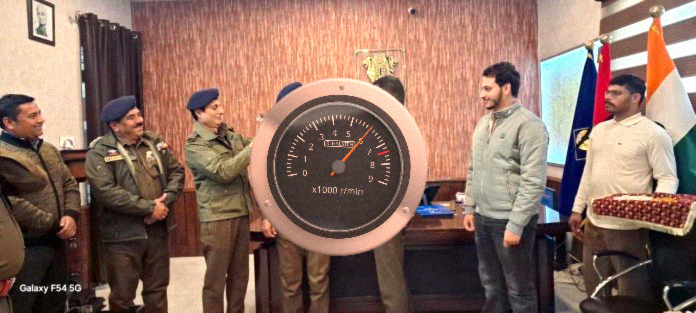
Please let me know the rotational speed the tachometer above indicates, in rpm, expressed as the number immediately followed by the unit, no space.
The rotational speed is 6000rpm
